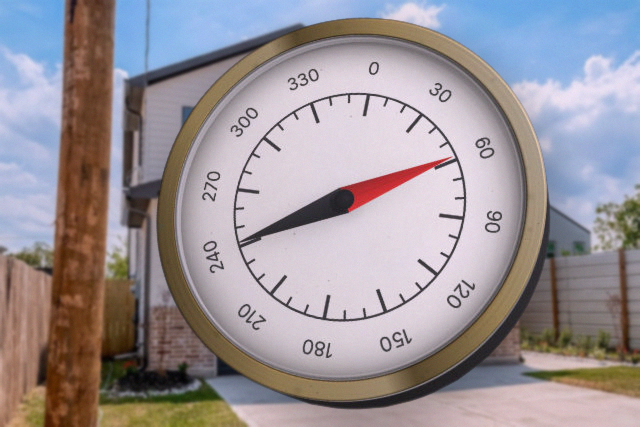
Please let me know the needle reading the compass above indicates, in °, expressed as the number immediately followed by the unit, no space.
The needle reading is 60°
